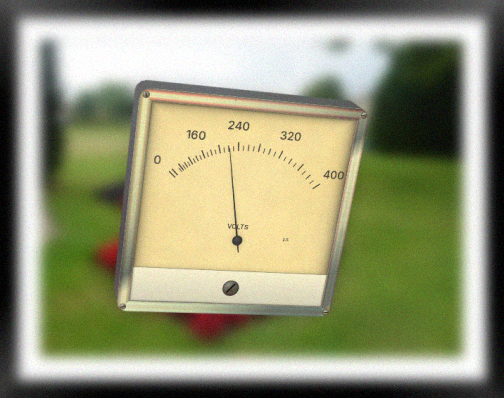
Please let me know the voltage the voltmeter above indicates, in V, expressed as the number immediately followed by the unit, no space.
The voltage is 220V
